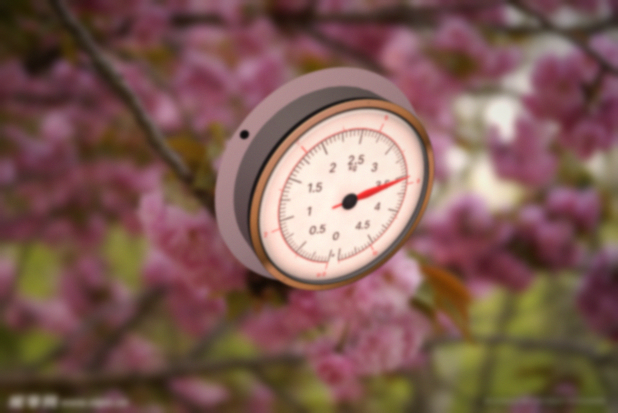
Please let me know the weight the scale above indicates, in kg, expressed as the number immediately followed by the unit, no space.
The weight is 3.5kg
